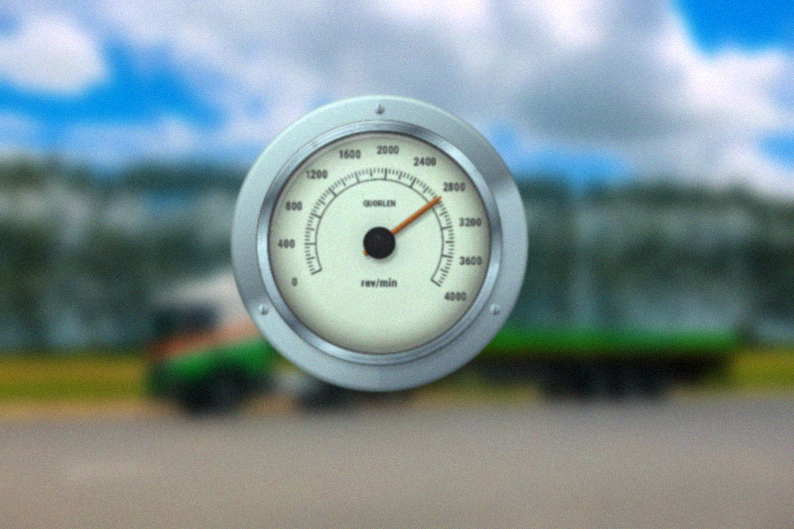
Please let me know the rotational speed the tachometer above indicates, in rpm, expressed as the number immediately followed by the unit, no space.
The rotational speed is 2800rpm
